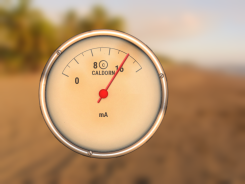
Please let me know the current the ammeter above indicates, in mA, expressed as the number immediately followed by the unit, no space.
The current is 16mA
